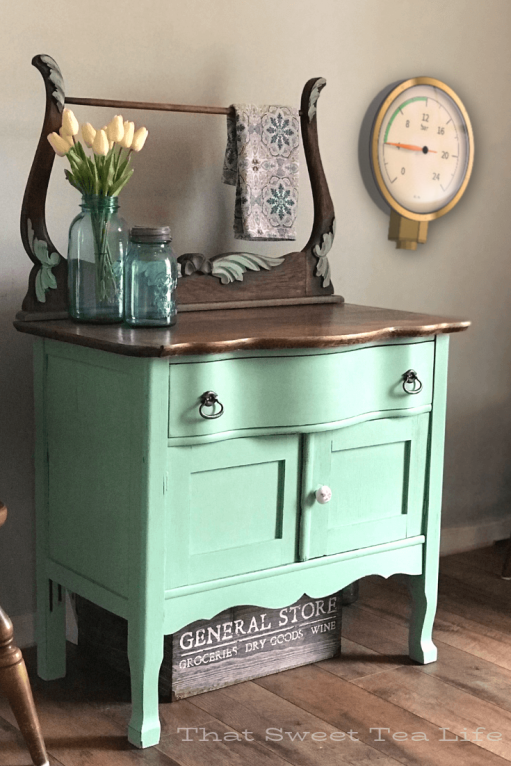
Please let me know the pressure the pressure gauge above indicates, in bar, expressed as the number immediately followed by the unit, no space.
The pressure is 4bar
